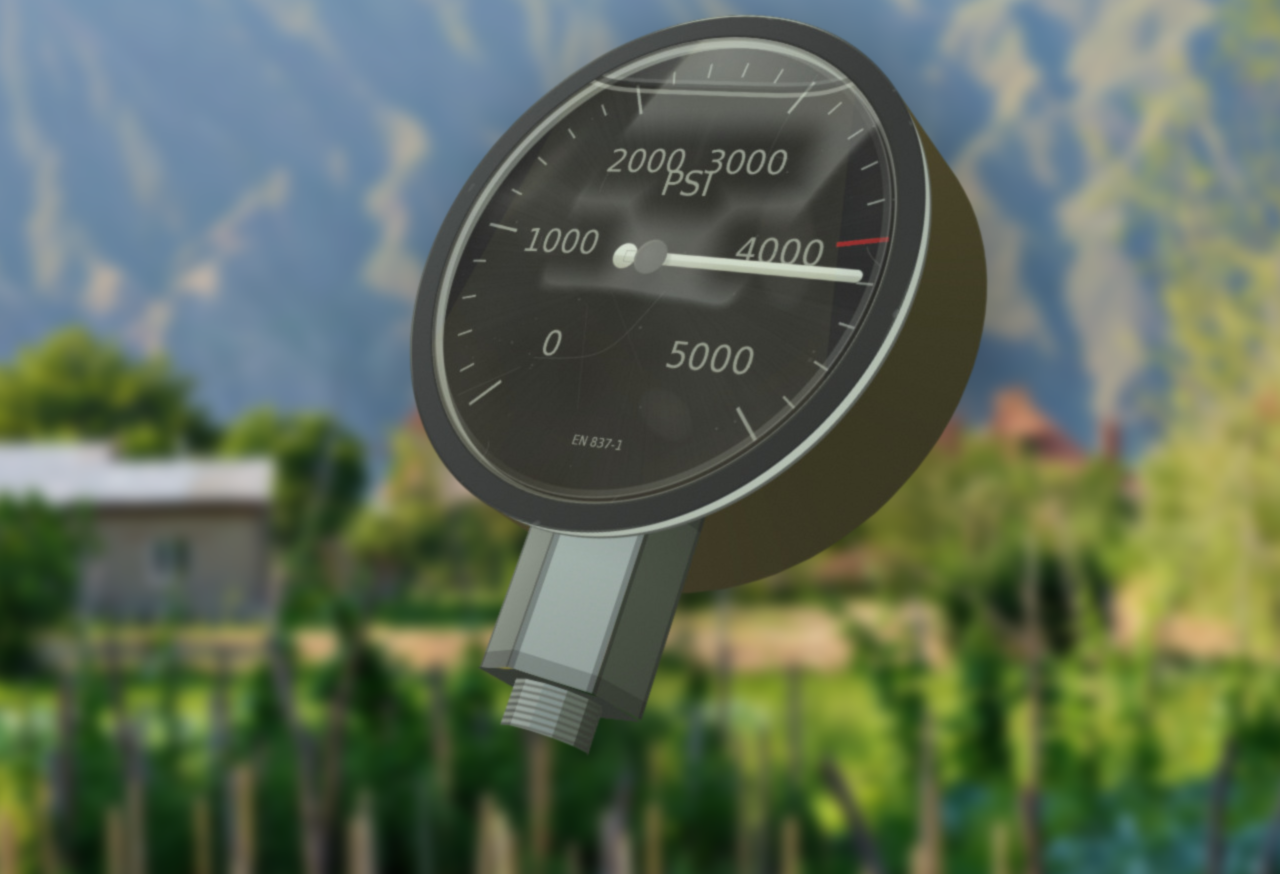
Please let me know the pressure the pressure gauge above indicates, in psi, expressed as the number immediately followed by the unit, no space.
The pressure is 4200psi
